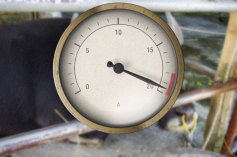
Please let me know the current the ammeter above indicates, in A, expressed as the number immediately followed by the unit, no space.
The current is 19.5A
